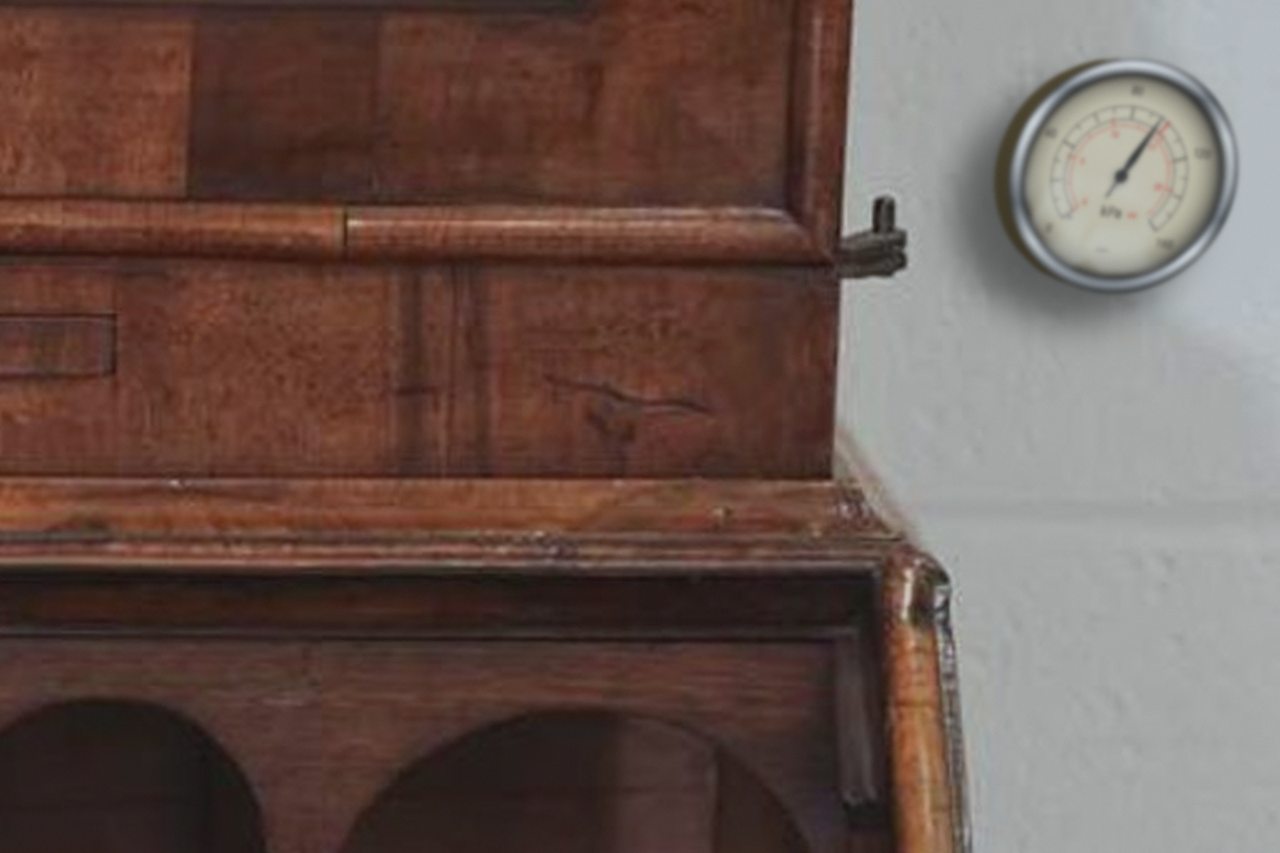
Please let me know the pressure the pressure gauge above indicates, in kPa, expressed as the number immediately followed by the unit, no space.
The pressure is 95kPa
